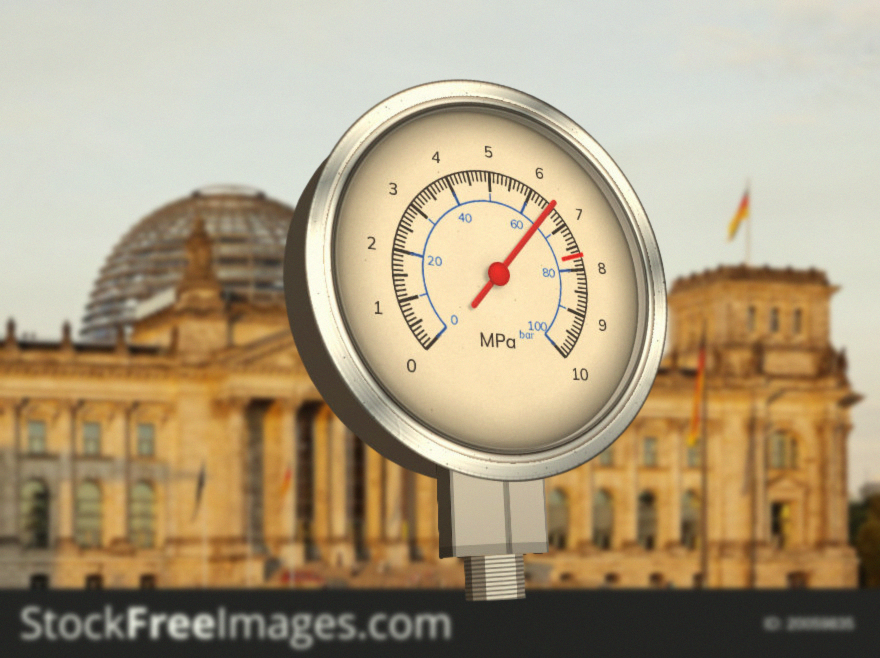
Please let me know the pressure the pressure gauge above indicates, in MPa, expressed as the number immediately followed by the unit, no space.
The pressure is 6.5MPa
